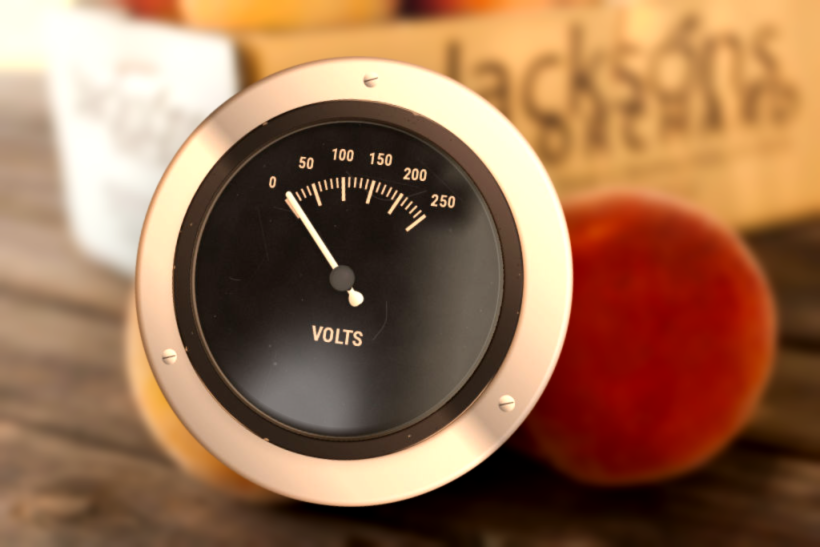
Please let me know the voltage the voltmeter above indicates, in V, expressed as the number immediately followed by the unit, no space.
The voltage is 10V
